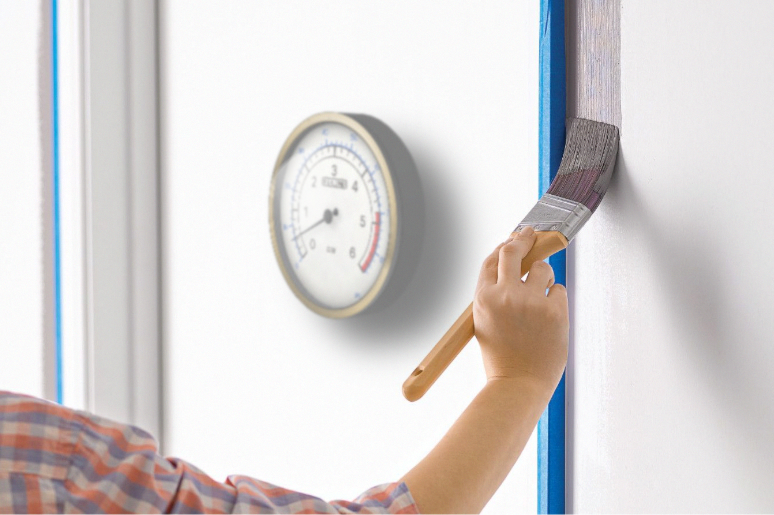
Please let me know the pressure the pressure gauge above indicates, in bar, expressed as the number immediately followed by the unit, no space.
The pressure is 0.4bar
